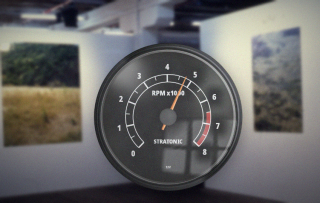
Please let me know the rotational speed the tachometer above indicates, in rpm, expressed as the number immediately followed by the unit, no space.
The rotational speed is 4750rpm
